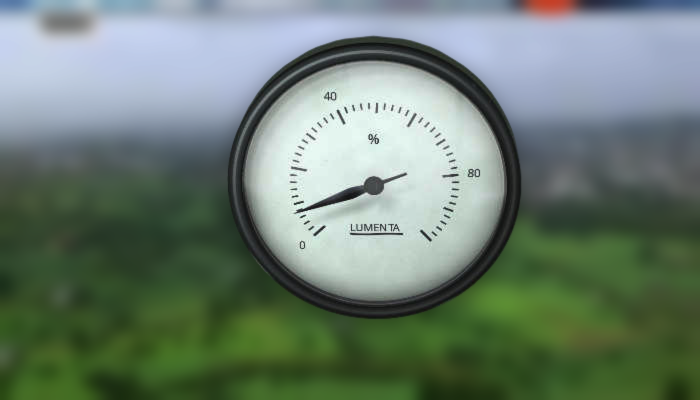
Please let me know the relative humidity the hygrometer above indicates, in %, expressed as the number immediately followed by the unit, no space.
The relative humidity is 8%
